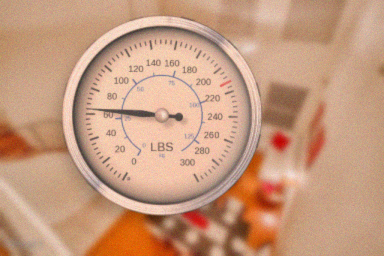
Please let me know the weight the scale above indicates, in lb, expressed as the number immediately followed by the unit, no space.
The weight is 64lb
